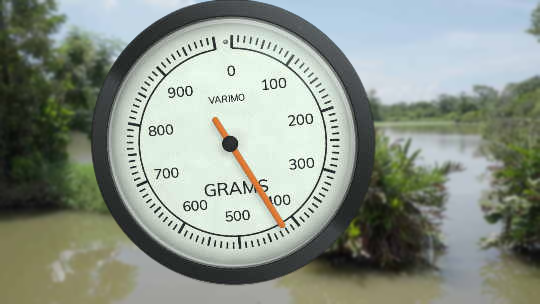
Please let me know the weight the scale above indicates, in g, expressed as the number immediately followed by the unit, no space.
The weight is 420g
